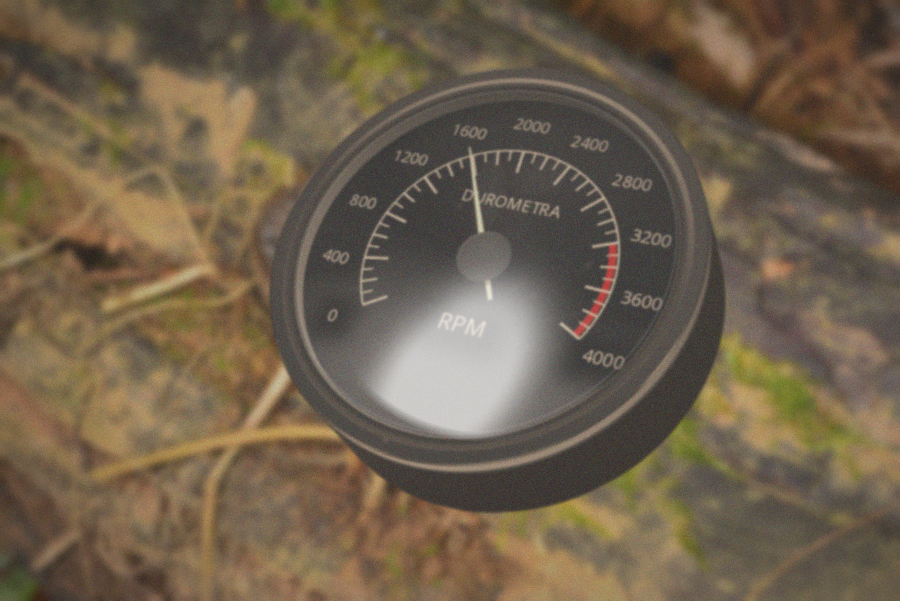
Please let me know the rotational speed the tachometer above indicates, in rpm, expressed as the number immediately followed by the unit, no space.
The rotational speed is 1600rpm
